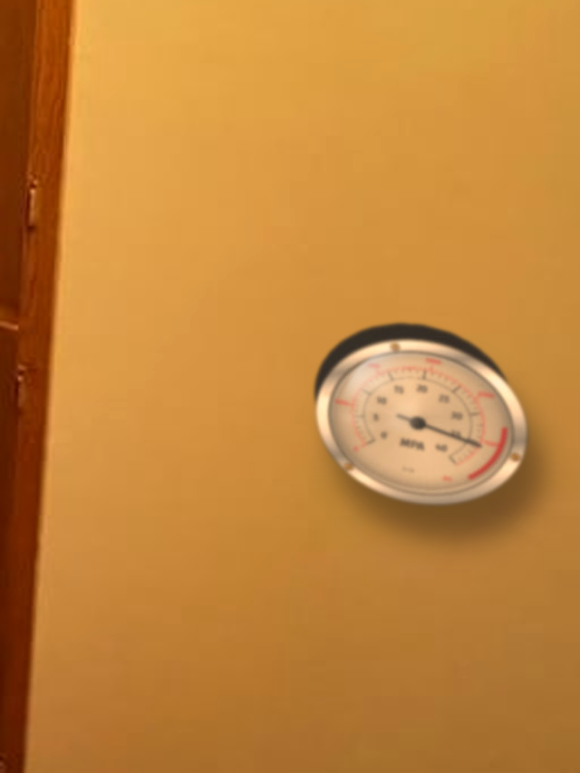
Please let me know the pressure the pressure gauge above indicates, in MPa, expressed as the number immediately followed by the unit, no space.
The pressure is 35MPa
